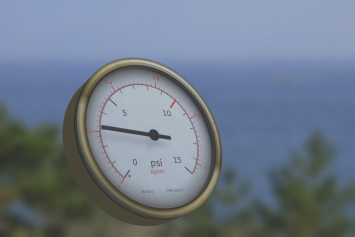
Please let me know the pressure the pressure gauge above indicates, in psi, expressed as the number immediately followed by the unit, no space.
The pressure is 3psi
